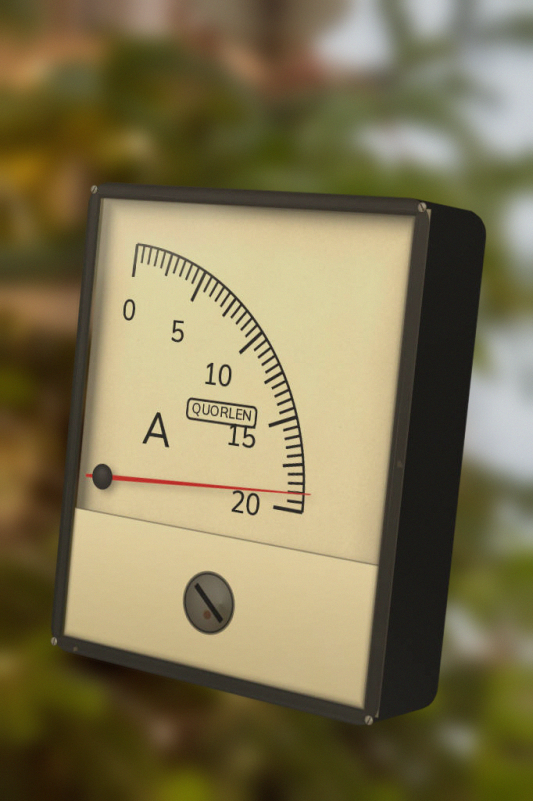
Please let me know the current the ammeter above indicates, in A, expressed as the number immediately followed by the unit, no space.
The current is 19A
